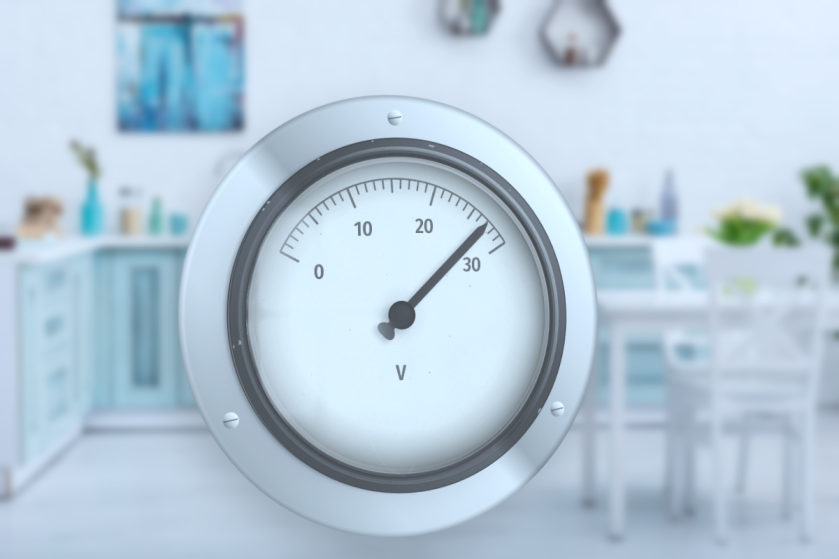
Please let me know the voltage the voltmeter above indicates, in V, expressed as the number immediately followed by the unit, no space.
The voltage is 27V
